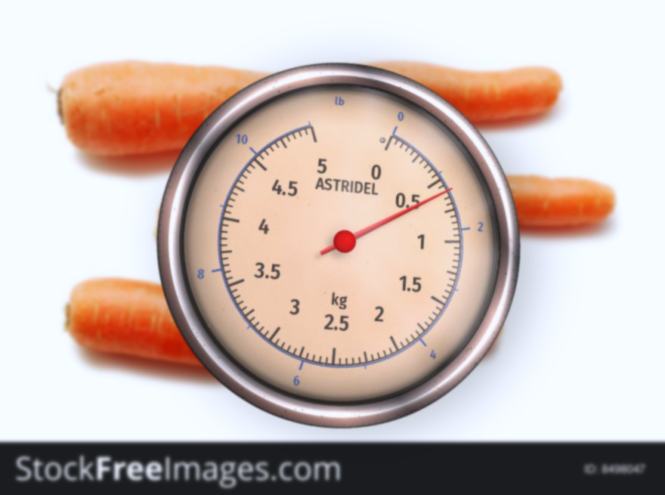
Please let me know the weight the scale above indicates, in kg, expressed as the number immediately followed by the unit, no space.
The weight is 0.6kg
